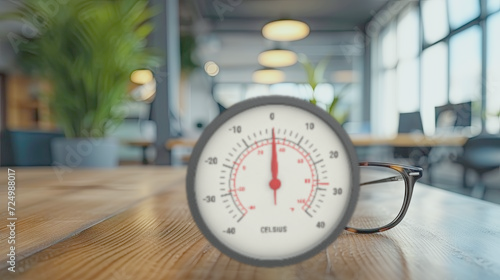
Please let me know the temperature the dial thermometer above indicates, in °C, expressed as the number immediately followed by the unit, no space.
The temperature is 0°C
